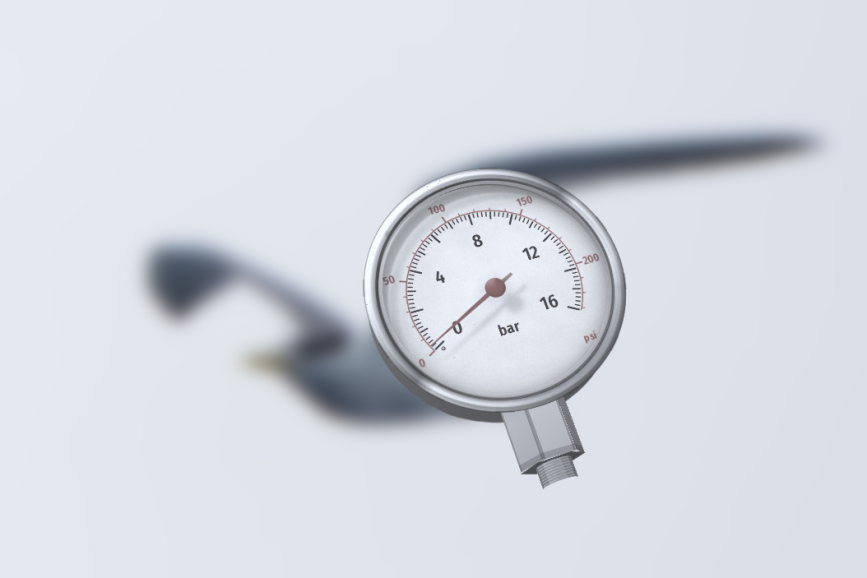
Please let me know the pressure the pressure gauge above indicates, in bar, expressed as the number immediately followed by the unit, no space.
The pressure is 0.2bar
